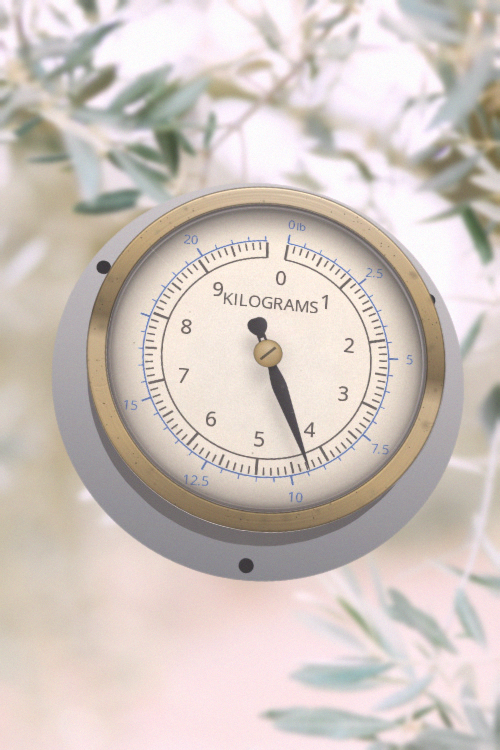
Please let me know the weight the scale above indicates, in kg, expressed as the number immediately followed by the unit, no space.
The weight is 4.3kg
